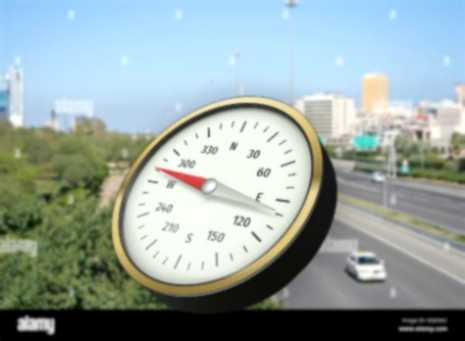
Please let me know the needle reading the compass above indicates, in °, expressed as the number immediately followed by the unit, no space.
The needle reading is 280°
